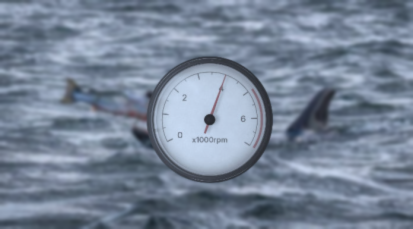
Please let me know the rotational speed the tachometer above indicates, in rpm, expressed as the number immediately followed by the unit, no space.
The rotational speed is 4000rpm
